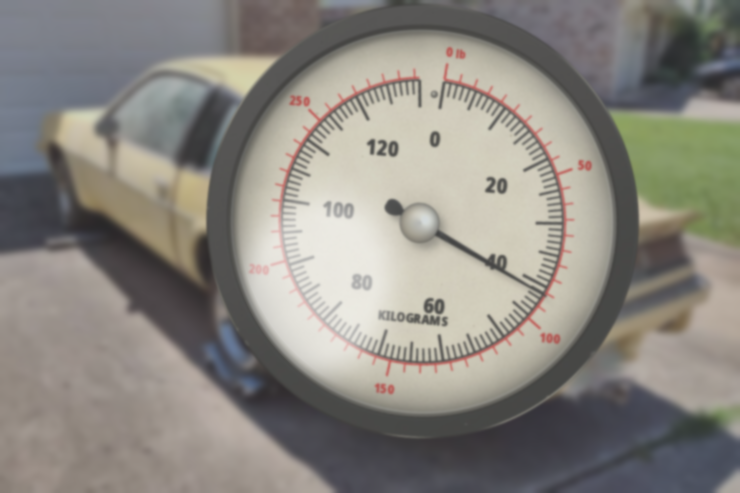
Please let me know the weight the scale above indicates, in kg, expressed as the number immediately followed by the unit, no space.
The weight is 41kg
